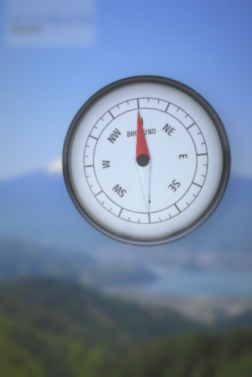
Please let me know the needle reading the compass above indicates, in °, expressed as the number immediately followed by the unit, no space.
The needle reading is 0°
